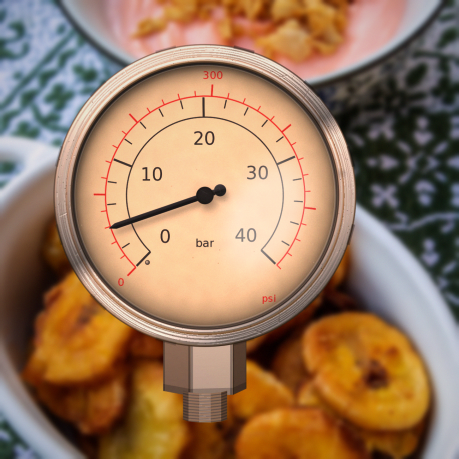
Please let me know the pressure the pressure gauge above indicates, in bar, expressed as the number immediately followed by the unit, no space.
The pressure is 4bar
